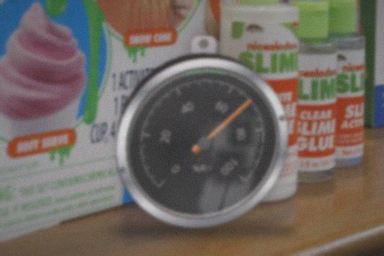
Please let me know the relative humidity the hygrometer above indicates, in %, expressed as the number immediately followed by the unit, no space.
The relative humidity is 68%
